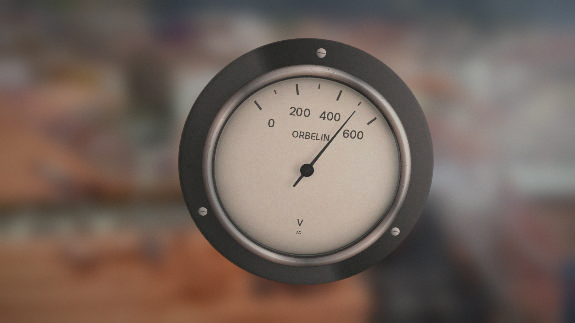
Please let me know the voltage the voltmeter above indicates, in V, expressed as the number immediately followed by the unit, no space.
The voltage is 500V
